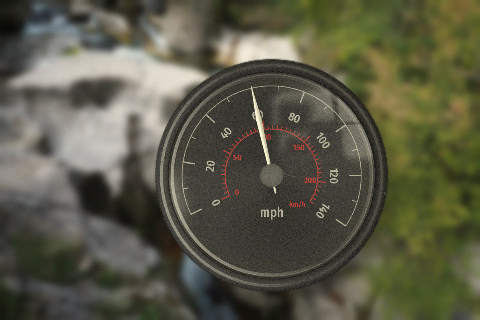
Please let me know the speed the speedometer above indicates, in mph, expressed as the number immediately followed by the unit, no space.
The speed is 60mph
